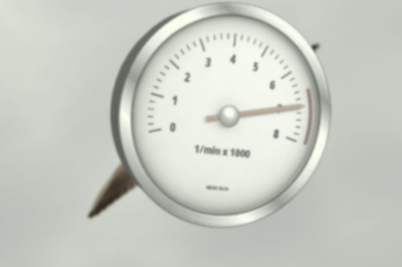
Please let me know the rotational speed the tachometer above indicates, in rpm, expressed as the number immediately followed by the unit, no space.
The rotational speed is 7000rpm
